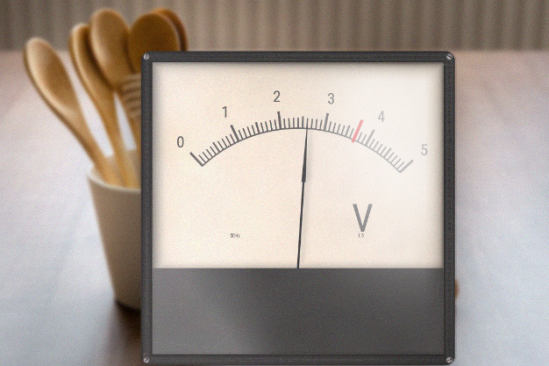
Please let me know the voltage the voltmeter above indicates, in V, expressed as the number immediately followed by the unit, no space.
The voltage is 2.6V
